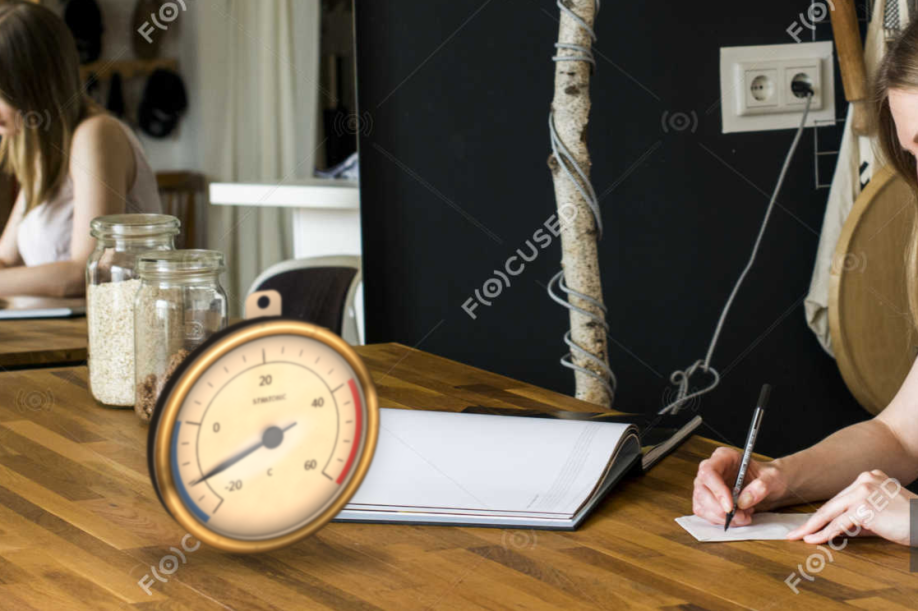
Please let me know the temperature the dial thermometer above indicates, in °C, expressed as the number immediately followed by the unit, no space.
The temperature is -12°C
